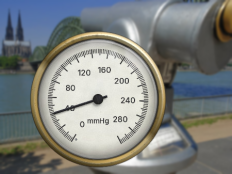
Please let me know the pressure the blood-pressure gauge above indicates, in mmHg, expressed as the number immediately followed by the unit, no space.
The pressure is 40mmHg
